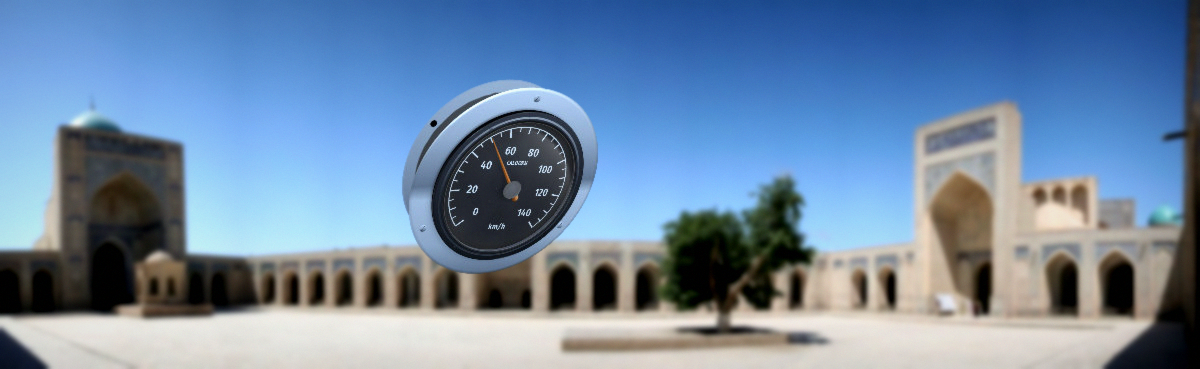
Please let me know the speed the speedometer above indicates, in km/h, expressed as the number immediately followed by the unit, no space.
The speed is 50km/h
